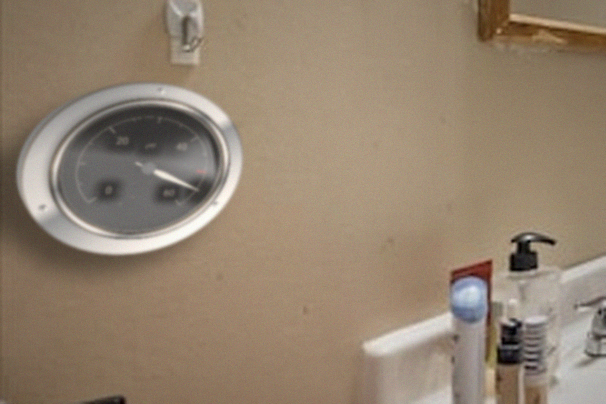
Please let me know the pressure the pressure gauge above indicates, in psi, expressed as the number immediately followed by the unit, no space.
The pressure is 55psi
